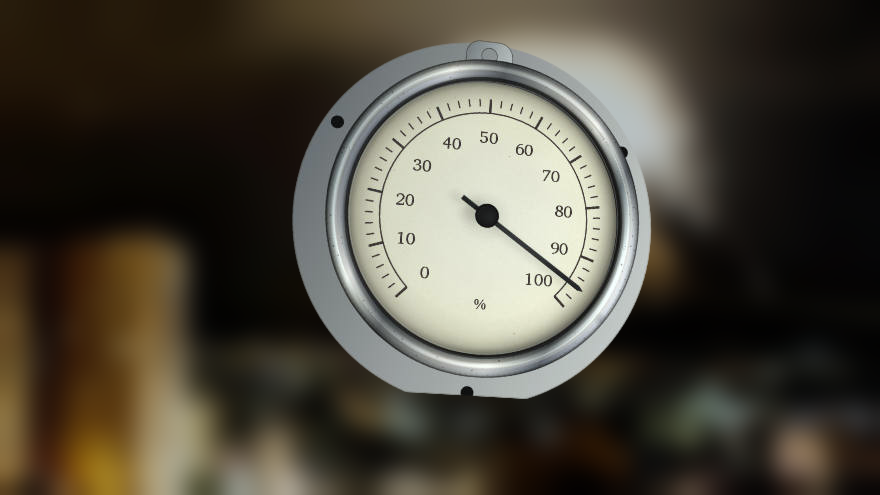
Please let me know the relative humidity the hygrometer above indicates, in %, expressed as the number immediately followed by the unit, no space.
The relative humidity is 96%
